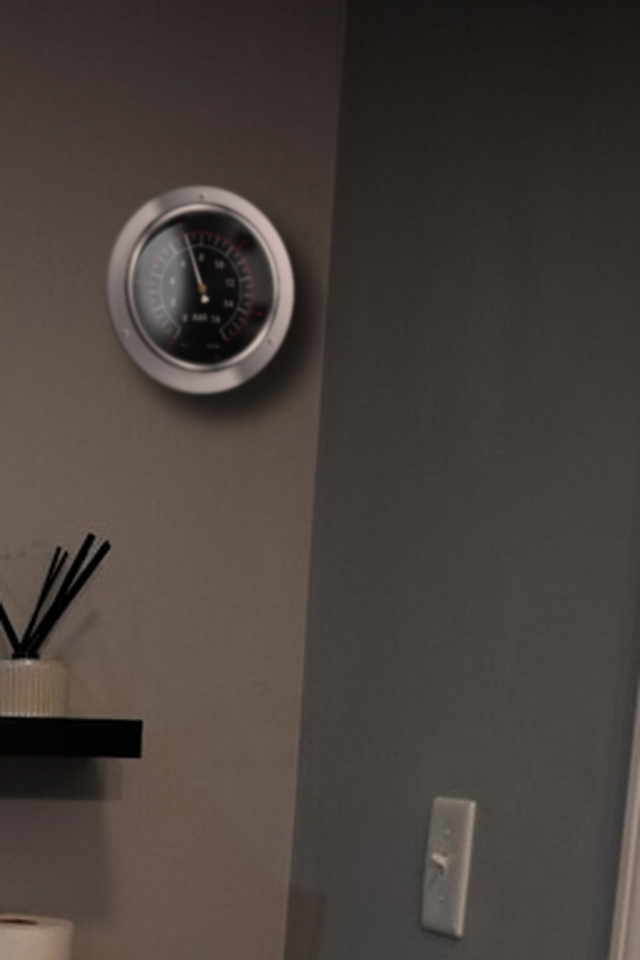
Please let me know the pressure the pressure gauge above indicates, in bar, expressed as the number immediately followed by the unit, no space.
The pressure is 7bar
